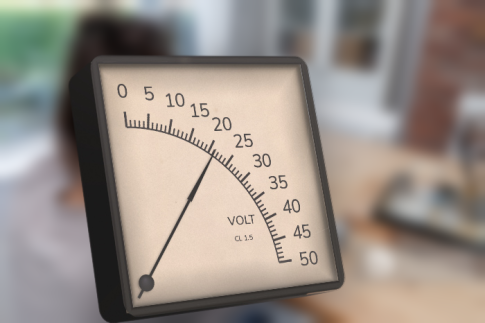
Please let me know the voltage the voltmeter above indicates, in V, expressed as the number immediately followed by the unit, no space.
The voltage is 21V
